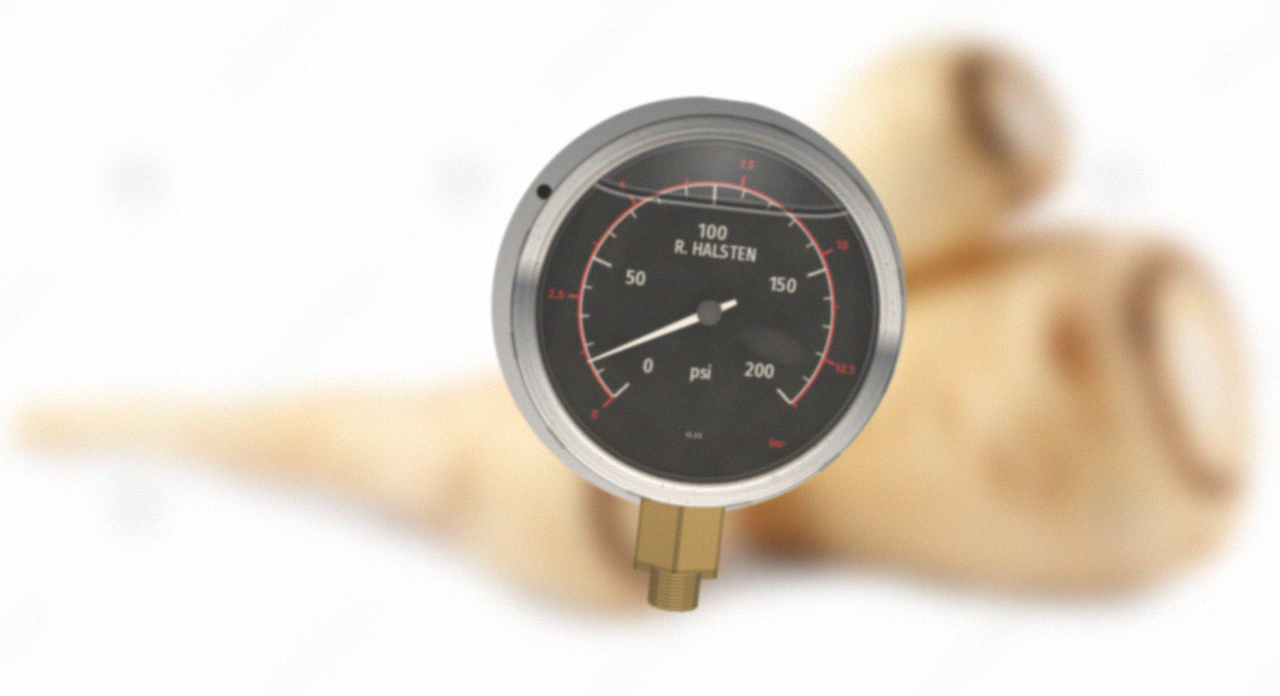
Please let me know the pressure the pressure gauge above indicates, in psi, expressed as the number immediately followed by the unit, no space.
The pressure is 15psi
